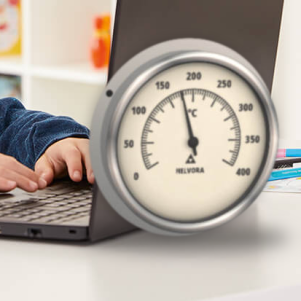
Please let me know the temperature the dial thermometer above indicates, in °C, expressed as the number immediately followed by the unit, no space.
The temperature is 175°C
